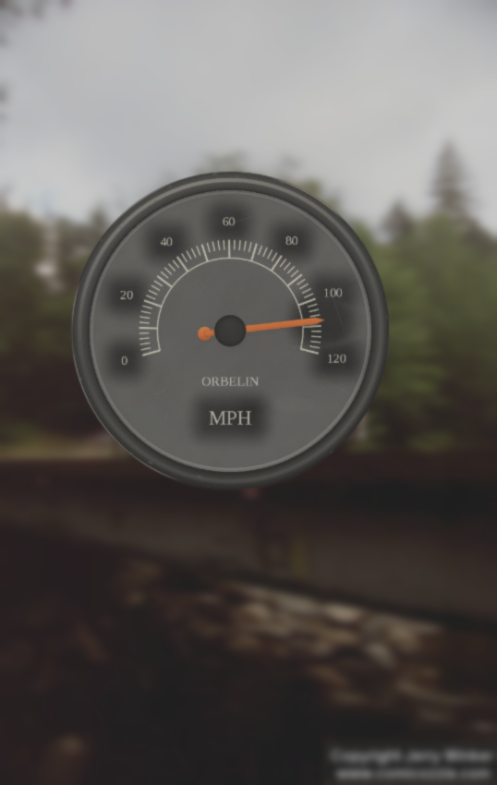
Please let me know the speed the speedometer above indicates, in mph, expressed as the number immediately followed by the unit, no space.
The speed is 108mph
